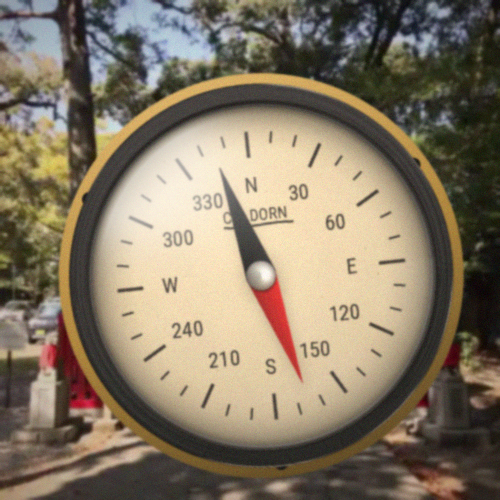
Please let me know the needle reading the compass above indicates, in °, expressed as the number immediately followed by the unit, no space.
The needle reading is 165°
